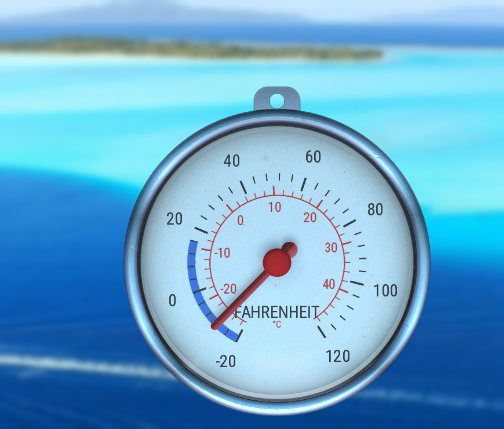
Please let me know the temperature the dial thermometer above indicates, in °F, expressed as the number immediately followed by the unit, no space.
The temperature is -12°F
